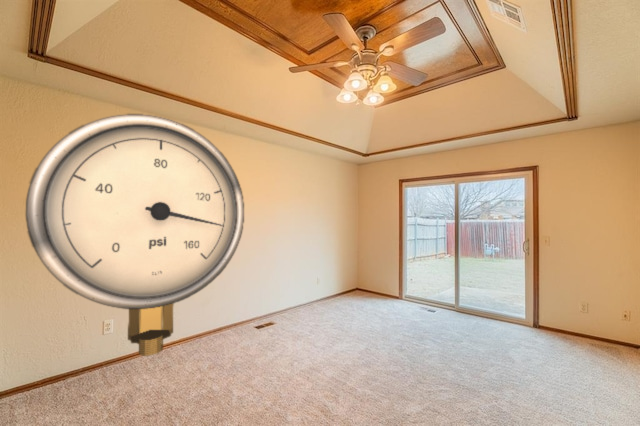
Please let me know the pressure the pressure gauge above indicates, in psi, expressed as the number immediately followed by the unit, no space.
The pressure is 140psi
